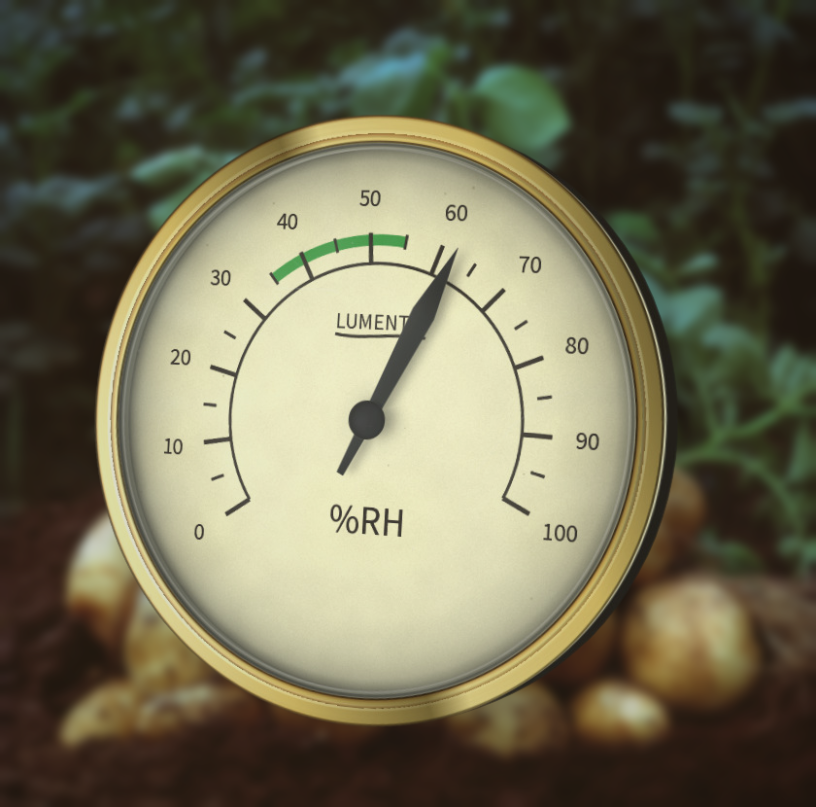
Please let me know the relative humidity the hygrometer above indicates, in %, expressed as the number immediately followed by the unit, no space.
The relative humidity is 62.5%
